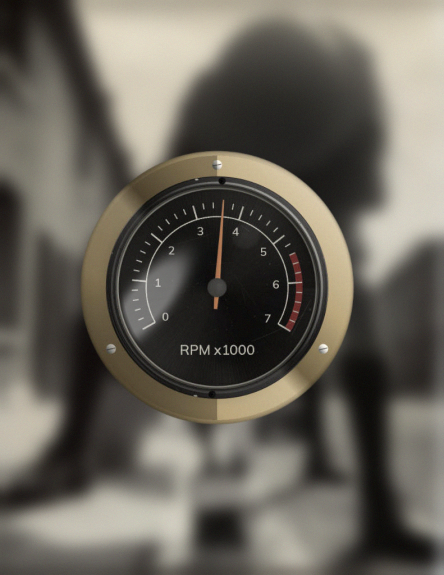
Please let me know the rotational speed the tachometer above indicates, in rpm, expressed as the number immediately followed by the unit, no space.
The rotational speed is 3600rpm
